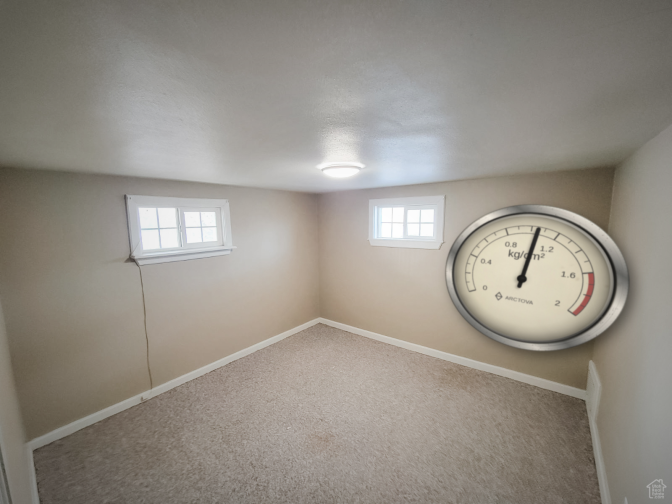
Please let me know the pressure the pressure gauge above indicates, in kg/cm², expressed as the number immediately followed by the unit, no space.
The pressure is 1.05kg/cm²
